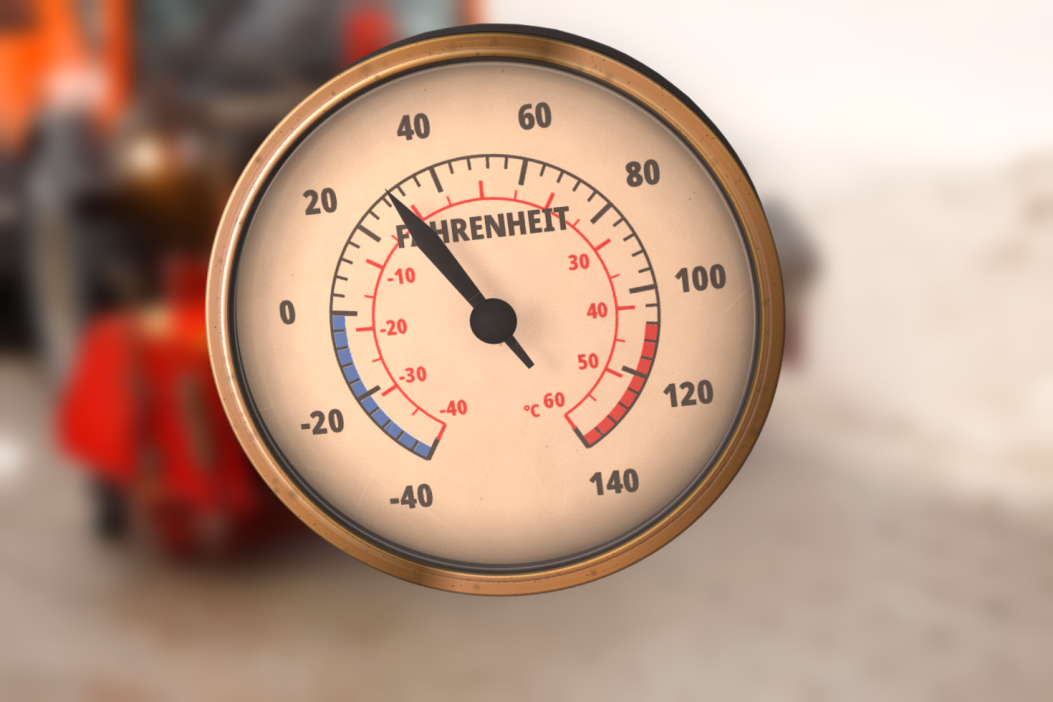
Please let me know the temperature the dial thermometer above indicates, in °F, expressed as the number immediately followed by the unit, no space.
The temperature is 30°F
